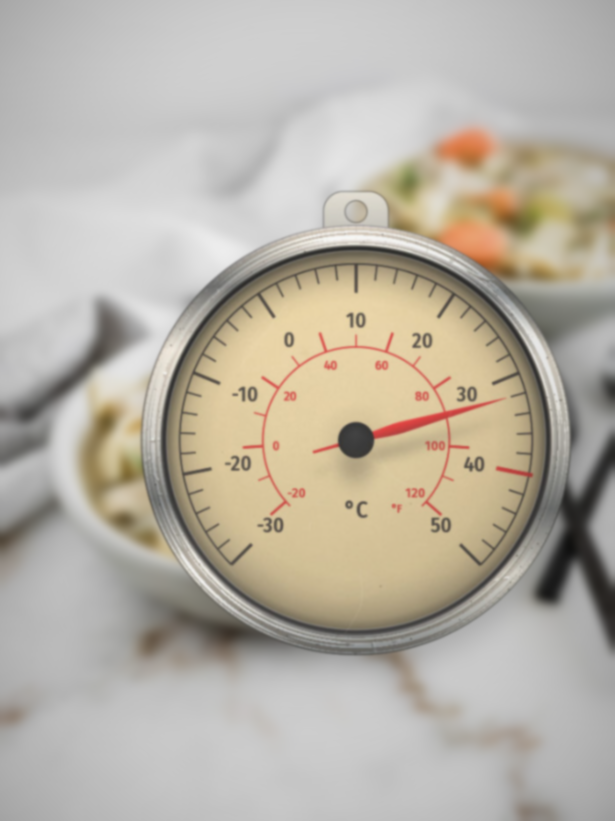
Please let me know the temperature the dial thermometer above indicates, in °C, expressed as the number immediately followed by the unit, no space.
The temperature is 32°C
